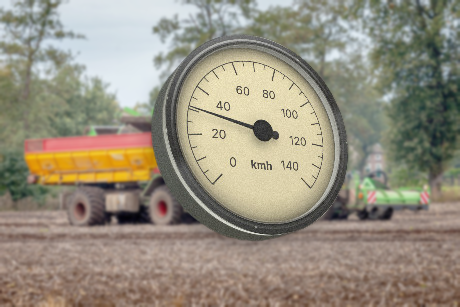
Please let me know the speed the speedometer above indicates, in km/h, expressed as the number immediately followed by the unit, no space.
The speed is 30km/h
